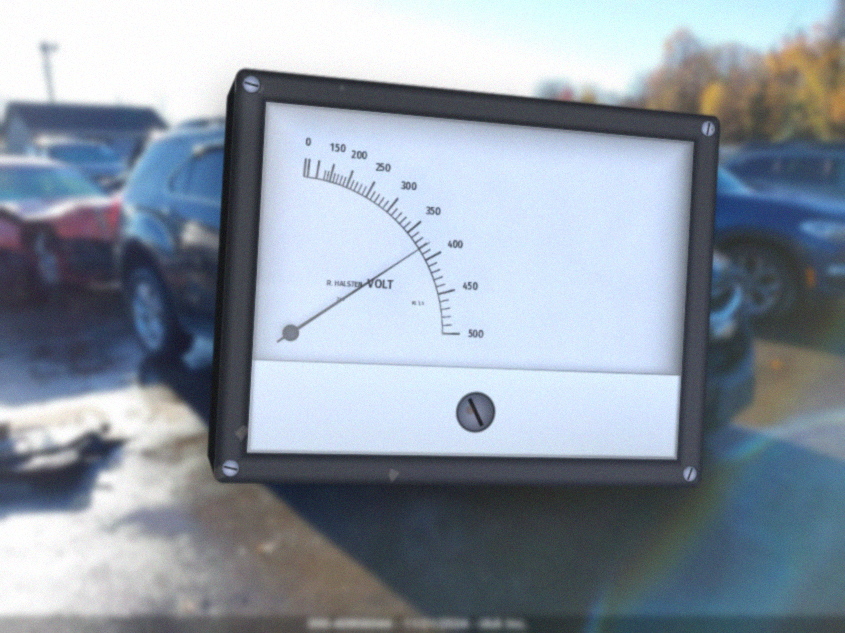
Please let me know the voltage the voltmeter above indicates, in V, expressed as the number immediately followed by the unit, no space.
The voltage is 380V
